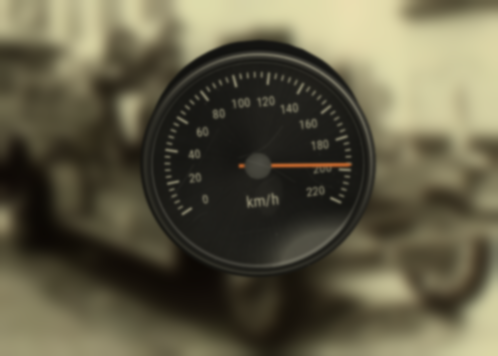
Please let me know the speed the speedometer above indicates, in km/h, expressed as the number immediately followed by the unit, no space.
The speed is 196km/h
